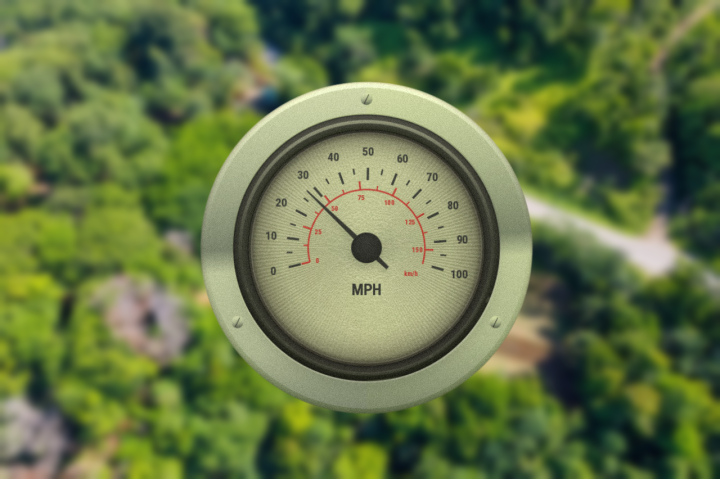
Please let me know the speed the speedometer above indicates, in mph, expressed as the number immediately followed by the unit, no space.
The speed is 27.5mph
